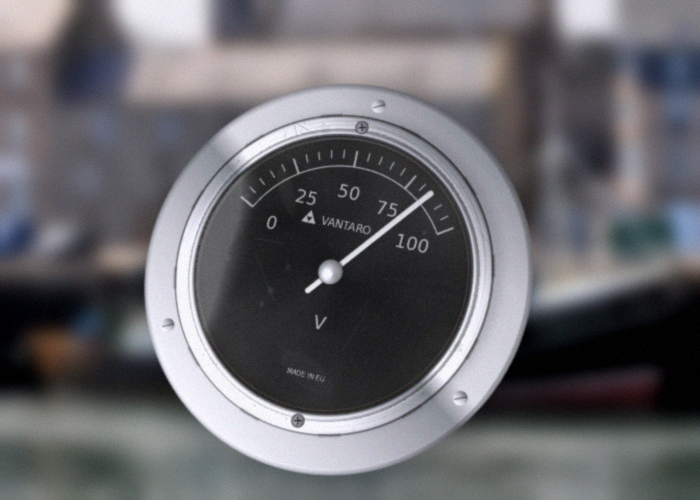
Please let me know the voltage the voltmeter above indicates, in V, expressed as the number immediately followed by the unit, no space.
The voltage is 85V
